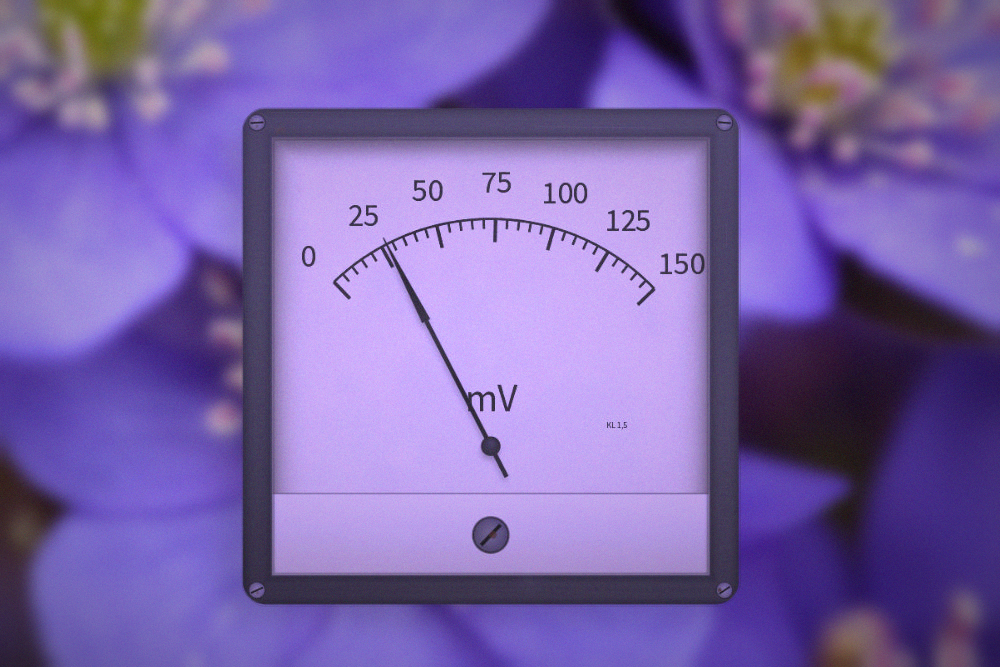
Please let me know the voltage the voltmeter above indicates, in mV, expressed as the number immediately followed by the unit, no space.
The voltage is 27.5mV
